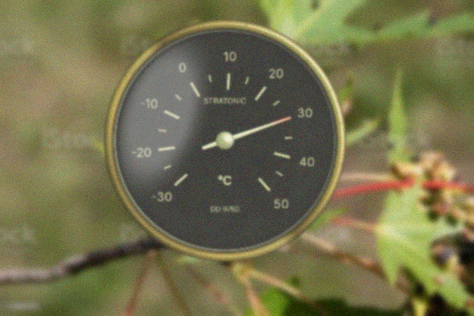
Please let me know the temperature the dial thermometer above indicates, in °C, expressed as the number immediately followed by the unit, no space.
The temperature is 30°C
